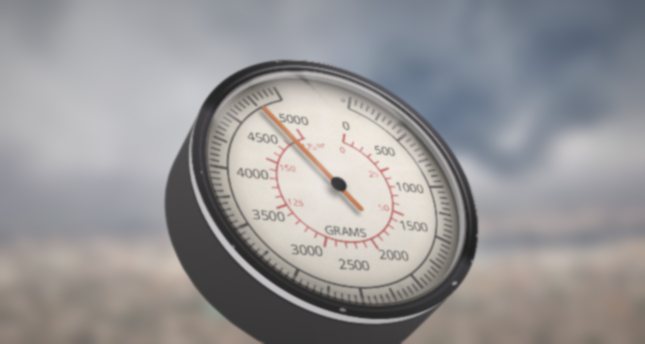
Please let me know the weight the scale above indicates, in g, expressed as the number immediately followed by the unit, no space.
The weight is 4750g
